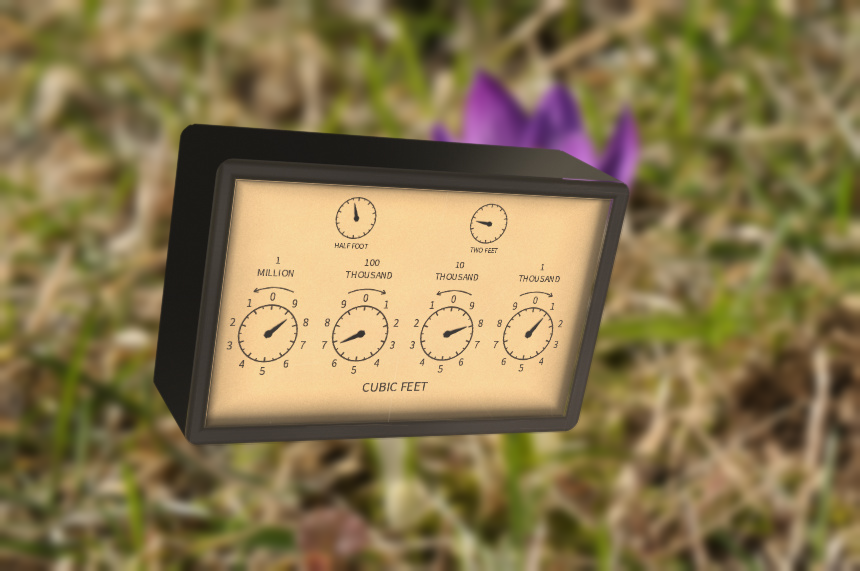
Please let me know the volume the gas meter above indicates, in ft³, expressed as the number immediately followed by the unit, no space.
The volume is 868100ft³
